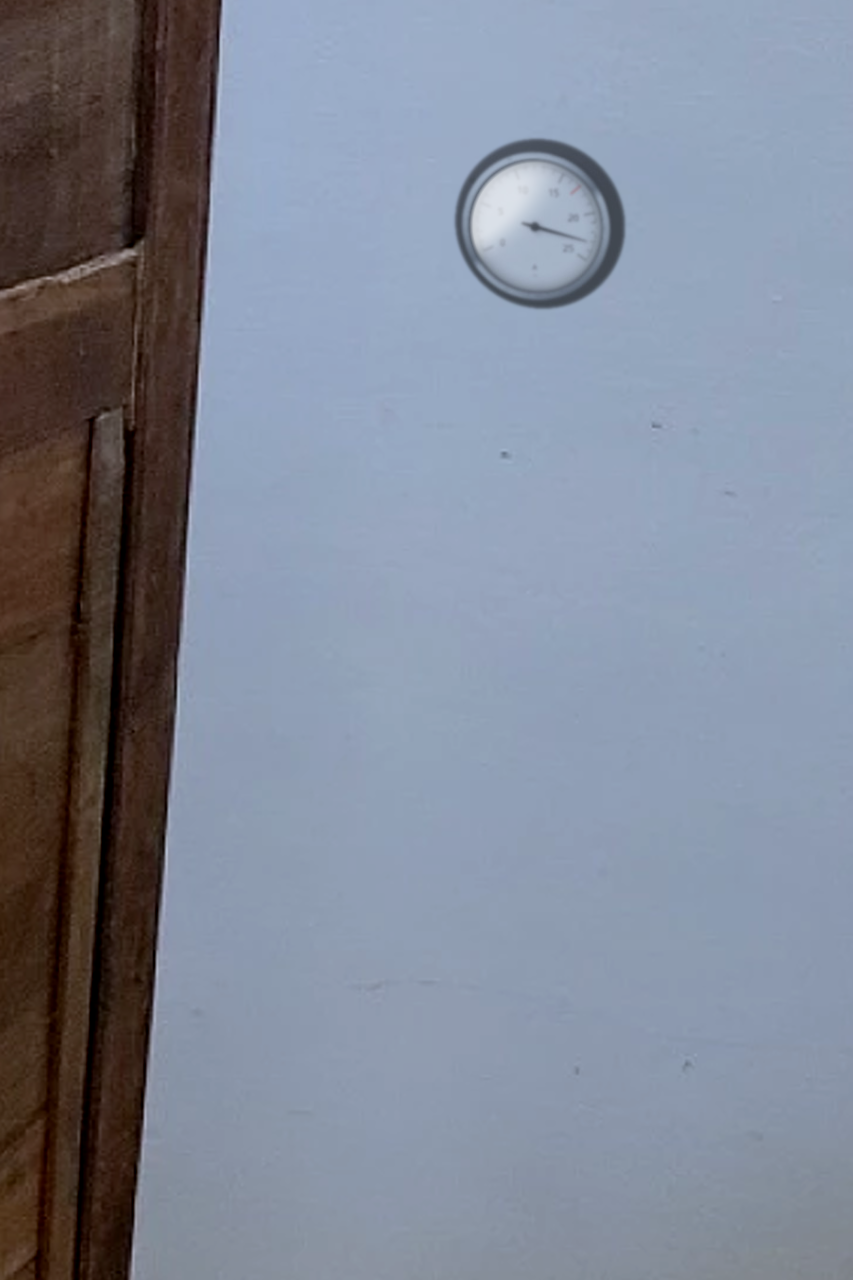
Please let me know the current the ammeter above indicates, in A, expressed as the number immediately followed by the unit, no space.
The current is 23A
